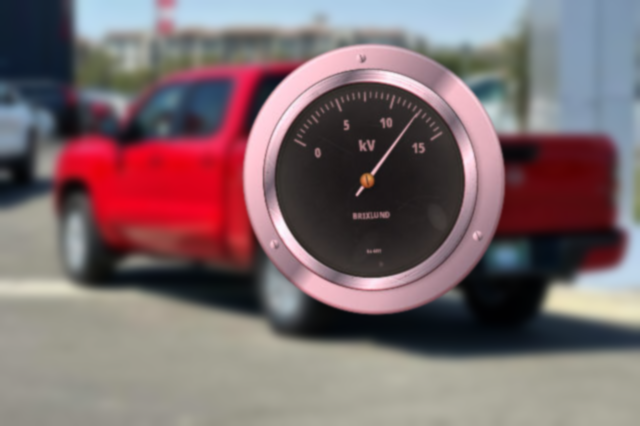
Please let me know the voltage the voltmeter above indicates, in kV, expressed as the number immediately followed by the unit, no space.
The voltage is 12.5kV
